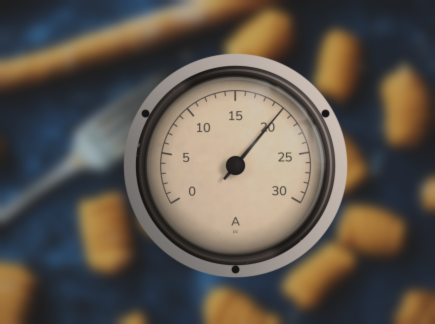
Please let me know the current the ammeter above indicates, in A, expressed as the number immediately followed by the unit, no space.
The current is 20A
